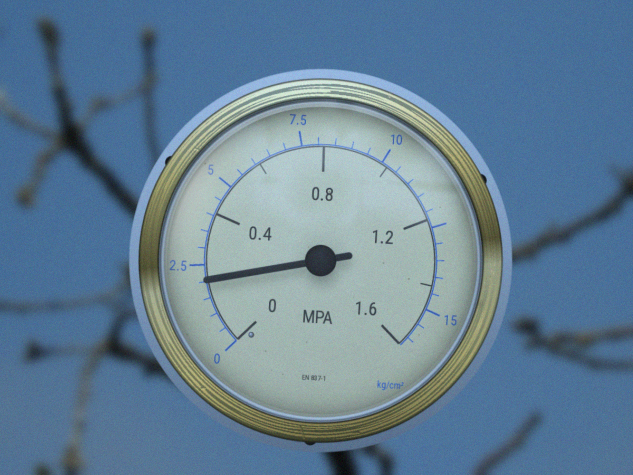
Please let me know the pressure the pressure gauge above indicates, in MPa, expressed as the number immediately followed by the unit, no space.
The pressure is 0.2MPa
